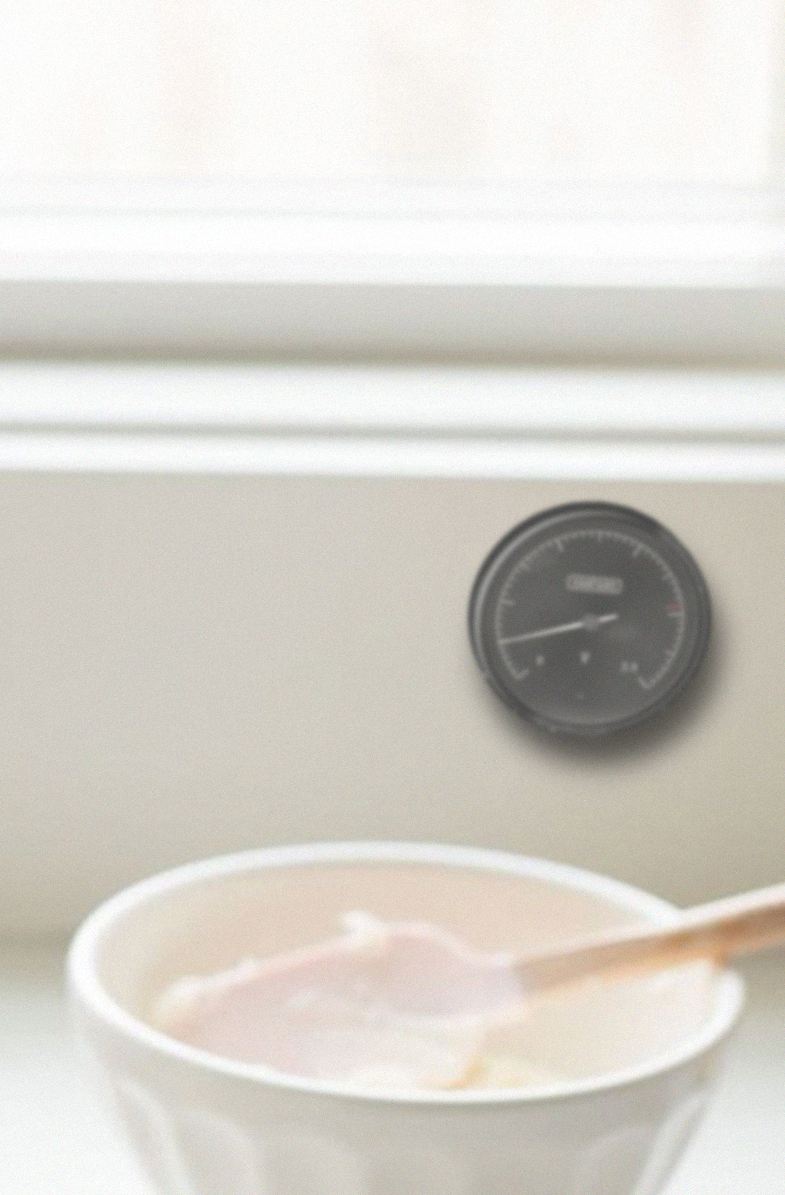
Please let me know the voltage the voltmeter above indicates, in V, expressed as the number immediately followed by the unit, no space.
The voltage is 0.25V
